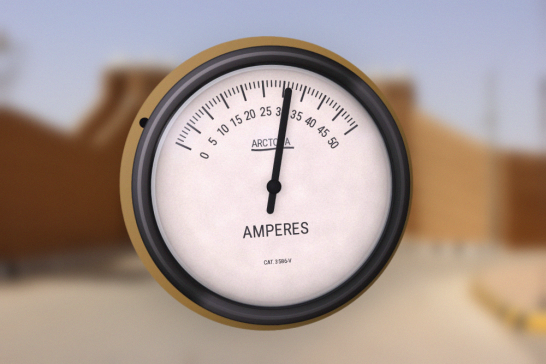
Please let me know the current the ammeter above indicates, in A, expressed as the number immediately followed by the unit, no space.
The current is 31A
